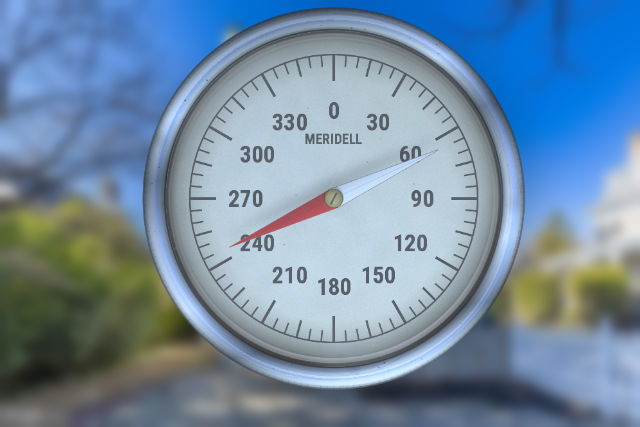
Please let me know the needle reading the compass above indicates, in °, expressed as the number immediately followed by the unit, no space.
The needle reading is 245°
